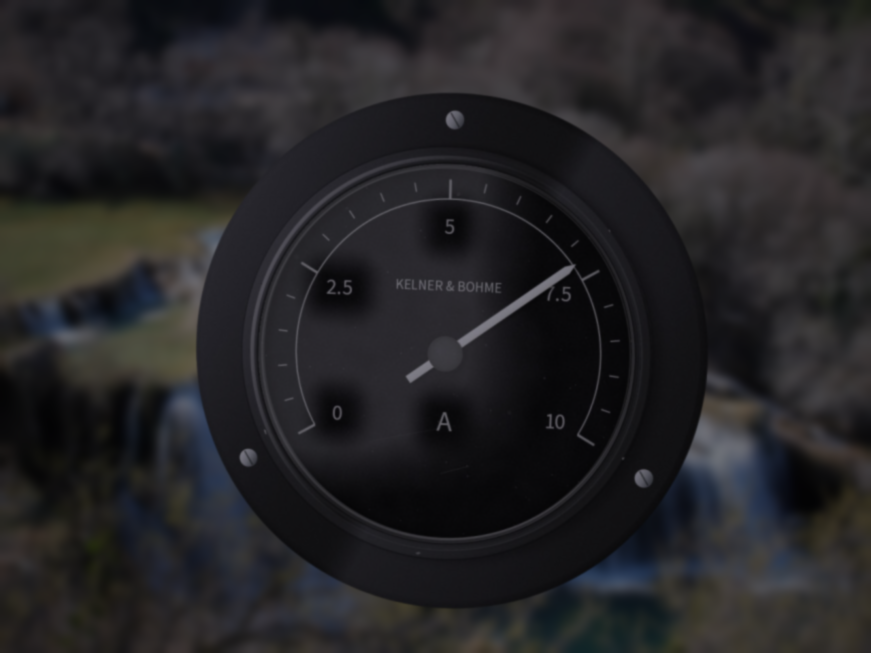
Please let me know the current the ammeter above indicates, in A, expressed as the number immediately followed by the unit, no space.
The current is 7.25A
